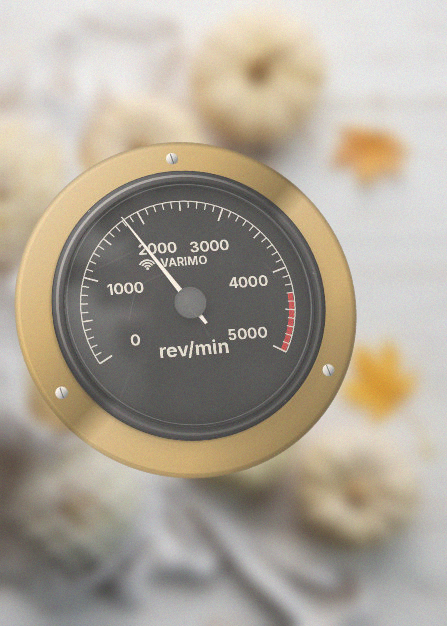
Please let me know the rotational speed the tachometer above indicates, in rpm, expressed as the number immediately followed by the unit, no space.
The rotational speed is 1800rpm
